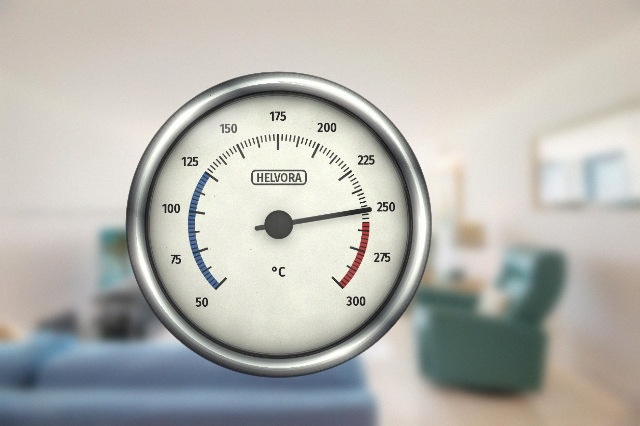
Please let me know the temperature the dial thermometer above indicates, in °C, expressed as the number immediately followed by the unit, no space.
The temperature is 250°C
